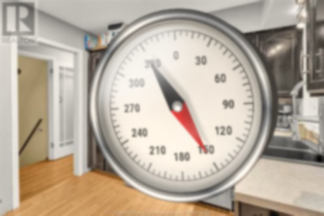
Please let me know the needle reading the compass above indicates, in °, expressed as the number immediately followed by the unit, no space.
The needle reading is 150°
